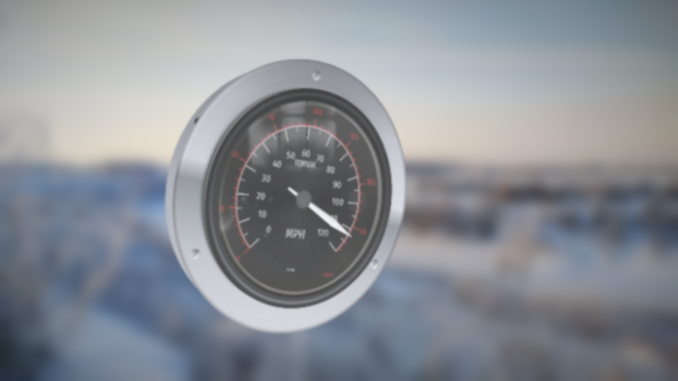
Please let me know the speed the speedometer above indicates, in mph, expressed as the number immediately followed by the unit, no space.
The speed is 112.5mph
